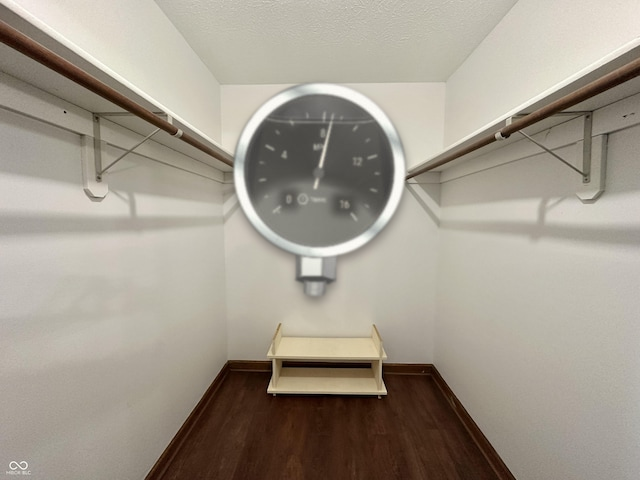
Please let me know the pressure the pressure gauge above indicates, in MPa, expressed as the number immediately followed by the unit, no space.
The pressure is 8.5MPa
